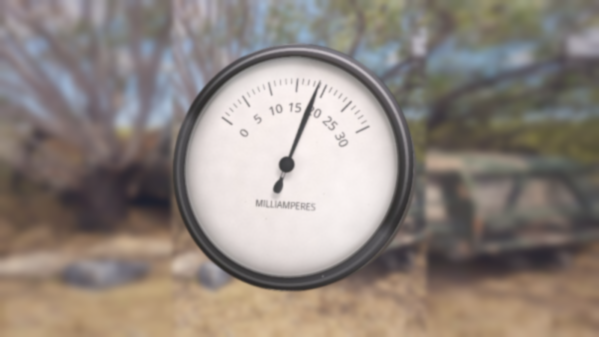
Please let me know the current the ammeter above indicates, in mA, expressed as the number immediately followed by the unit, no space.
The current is 19mA
